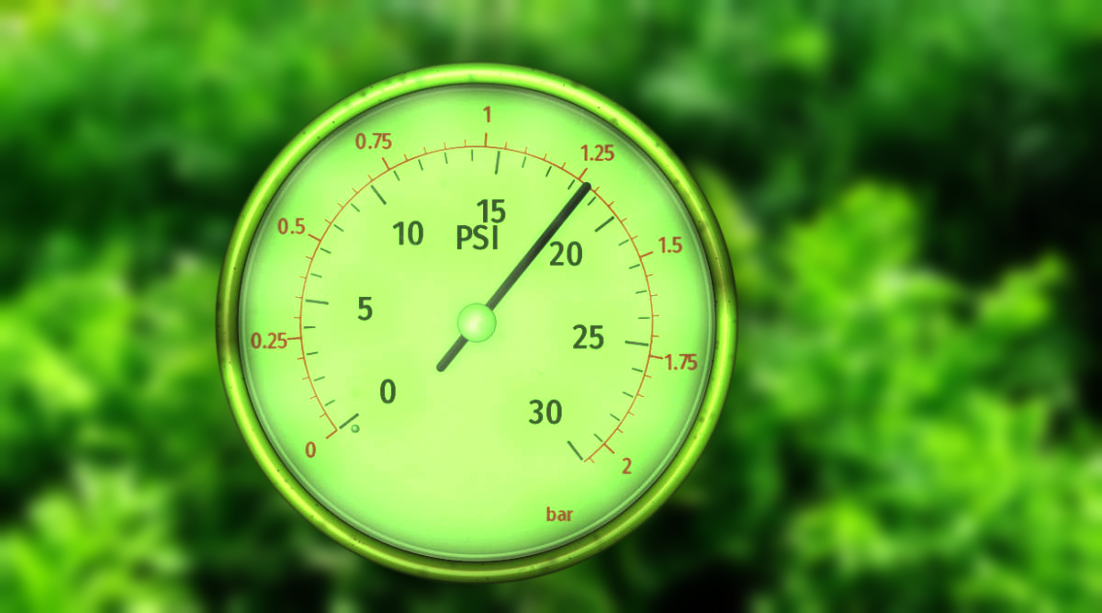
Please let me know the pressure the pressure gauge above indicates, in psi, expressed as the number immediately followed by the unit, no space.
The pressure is 18.5psi
